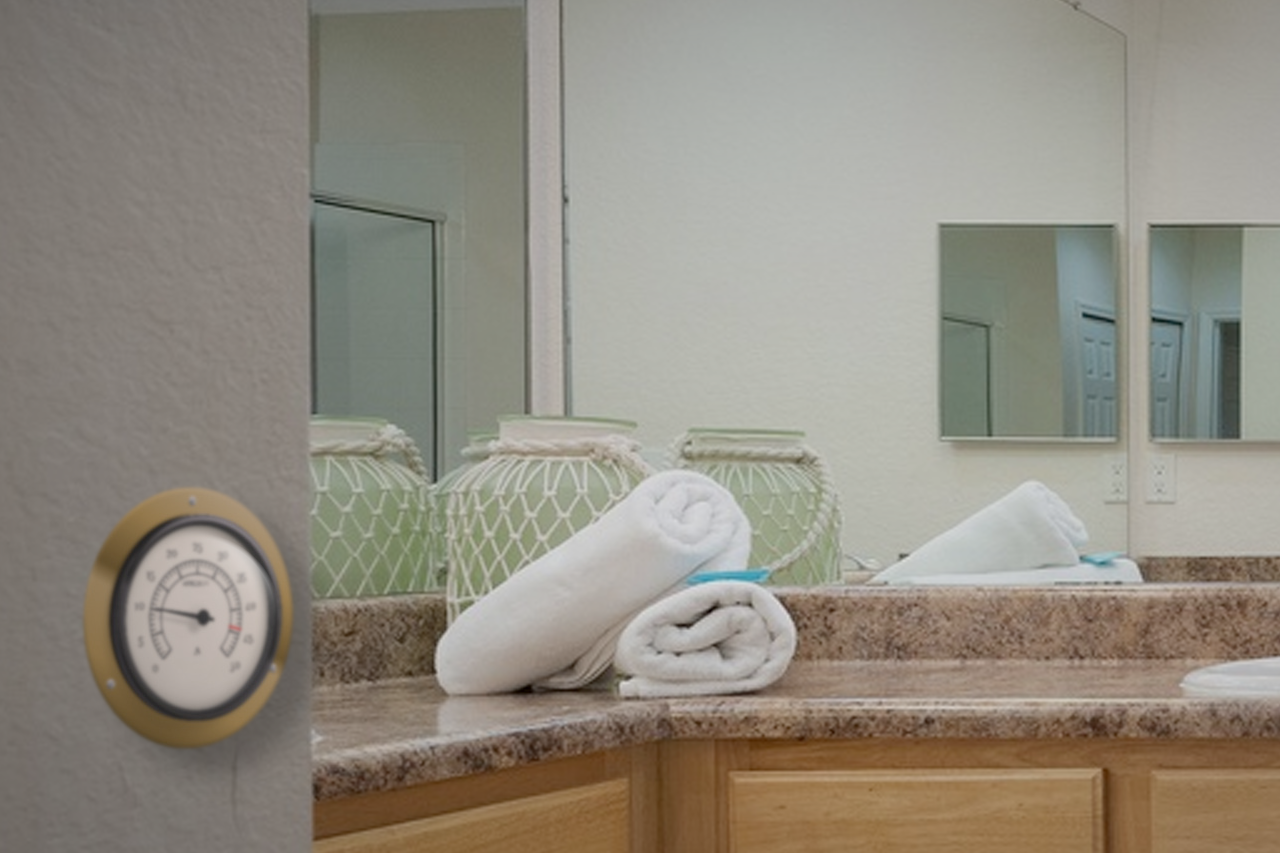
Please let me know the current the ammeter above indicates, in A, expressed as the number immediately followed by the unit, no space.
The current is 10A
